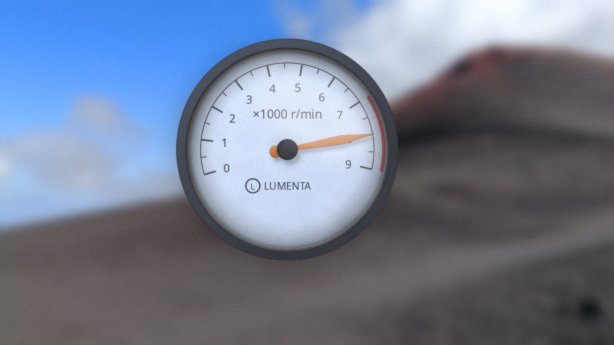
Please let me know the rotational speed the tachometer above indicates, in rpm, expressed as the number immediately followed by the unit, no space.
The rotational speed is 8000rpm
